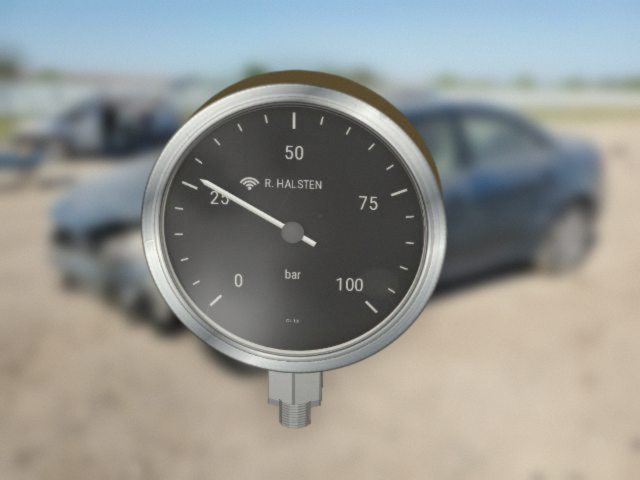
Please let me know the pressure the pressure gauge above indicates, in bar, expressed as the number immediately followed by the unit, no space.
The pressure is 27.5bar
